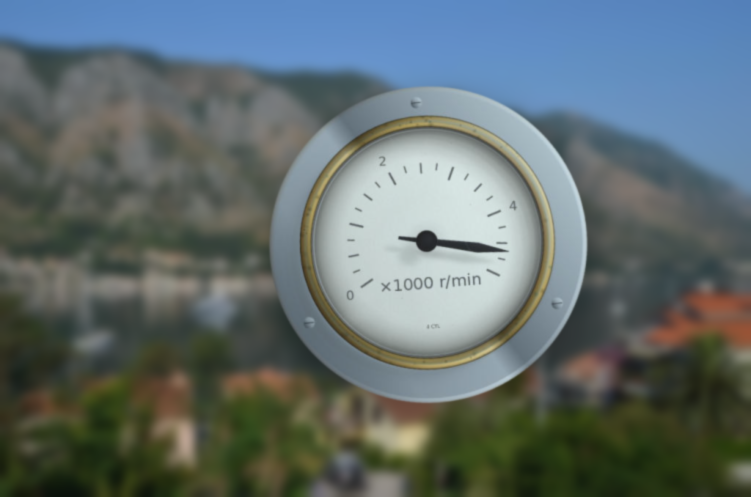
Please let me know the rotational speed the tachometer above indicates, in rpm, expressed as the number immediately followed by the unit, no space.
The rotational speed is 4625rpm
